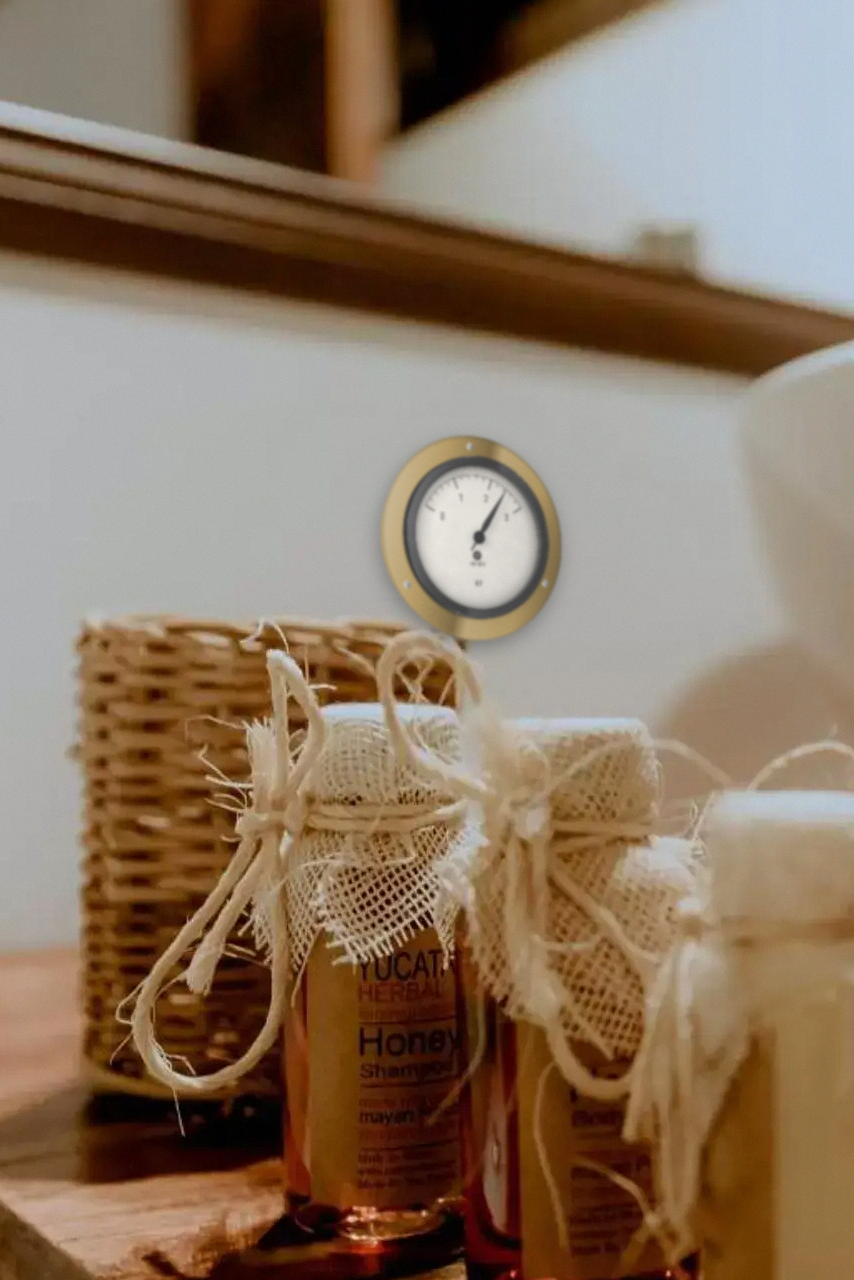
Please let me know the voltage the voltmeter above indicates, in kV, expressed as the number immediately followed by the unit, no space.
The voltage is 2.4kV
